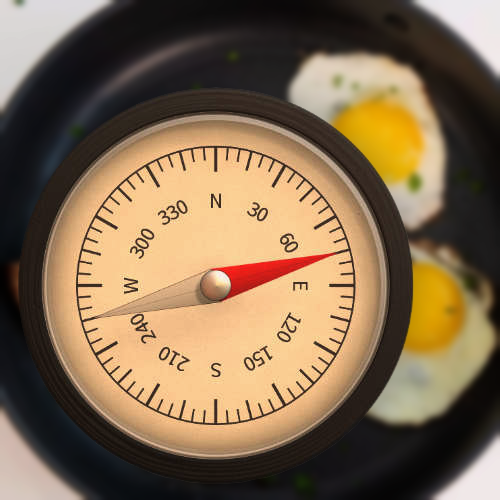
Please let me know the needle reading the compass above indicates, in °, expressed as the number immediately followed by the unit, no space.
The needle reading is 75°
